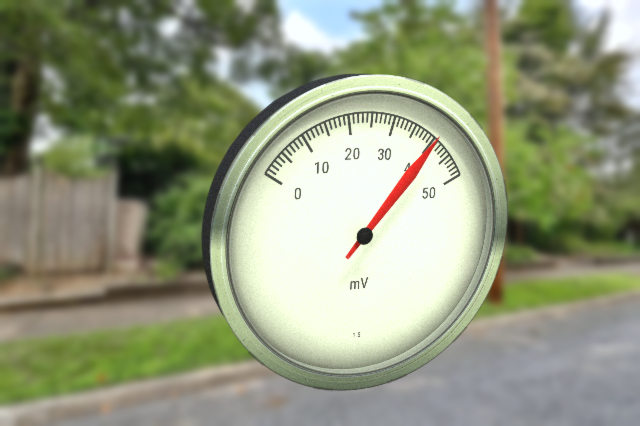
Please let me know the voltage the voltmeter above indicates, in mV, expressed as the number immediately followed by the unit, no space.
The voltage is 40mV
